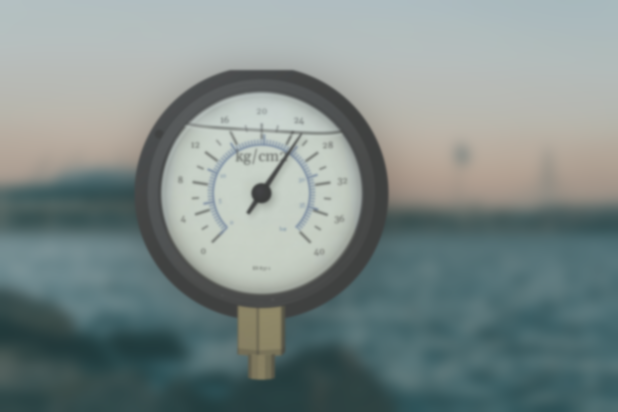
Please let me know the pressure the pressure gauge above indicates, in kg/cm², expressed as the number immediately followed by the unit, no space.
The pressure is 25kg/cm²
